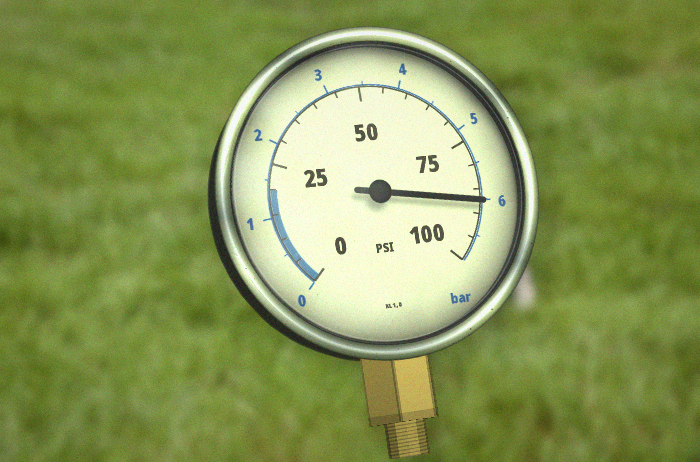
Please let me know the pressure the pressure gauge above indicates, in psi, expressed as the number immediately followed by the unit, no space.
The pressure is 87.5psi
